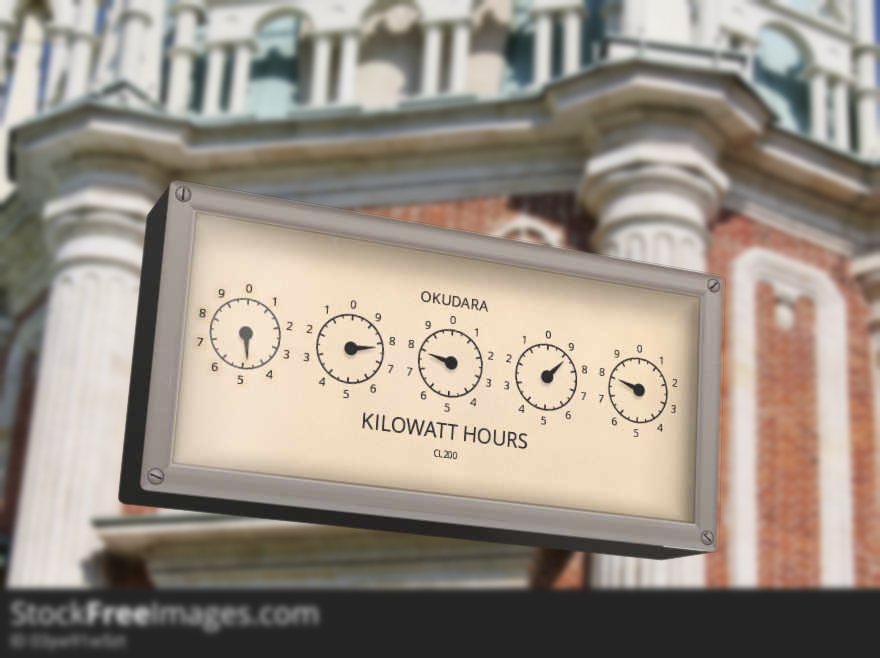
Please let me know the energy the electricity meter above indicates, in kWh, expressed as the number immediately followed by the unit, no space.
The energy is 47788kWh
